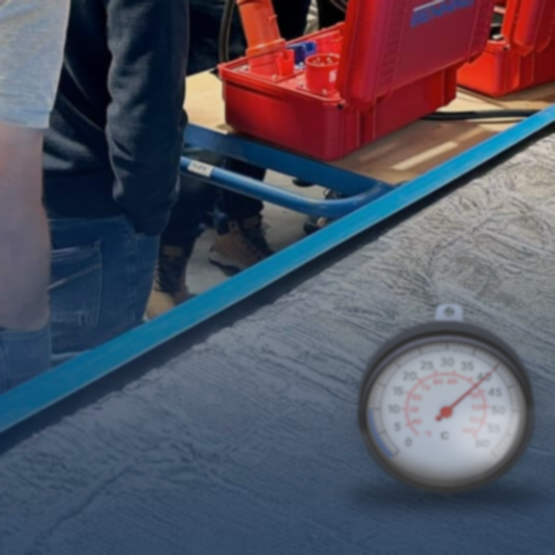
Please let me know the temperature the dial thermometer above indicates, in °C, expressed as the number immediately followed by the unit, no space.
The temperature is 40°C
